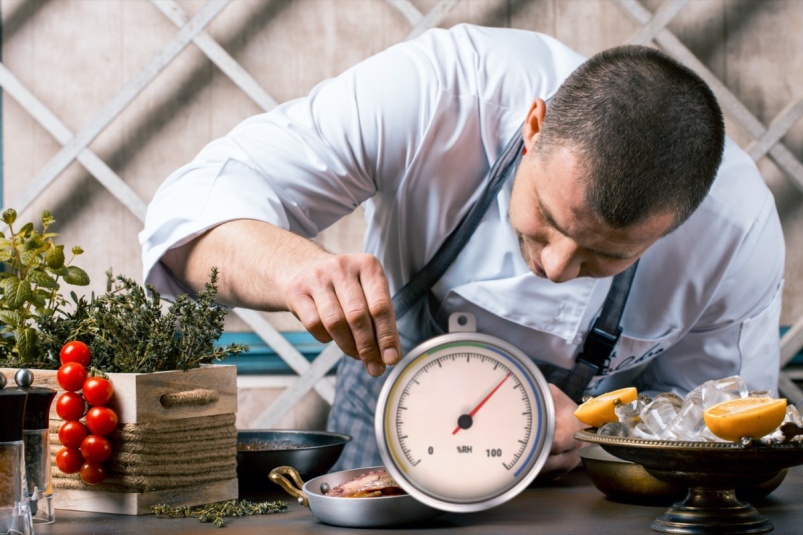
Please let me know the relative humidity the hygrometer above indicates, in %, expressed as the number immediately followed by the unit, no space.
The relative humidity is 65%
